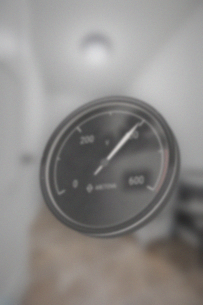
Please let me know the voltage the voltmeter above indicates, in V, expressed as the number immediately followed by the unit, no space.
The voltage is 400V
